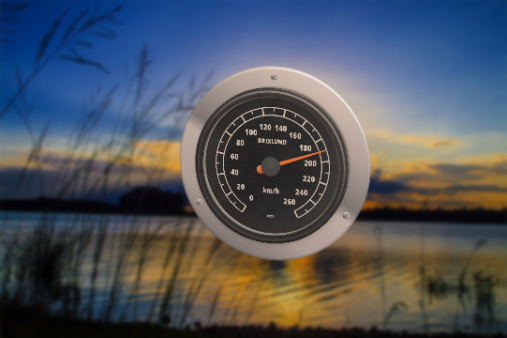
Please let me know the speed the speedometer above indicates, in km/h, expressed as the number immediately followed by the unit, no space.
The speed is 190km/h
